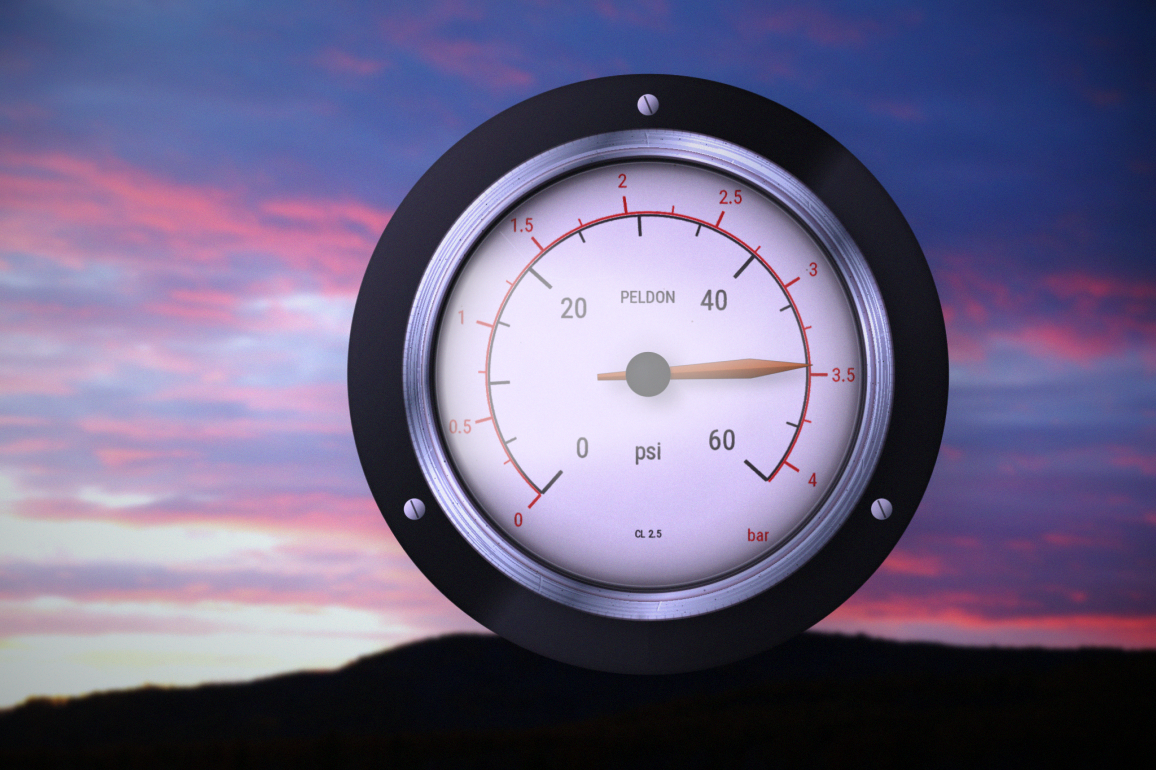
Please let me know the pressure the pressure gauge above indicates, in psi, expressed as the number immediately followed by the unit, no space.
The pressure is 50psi
